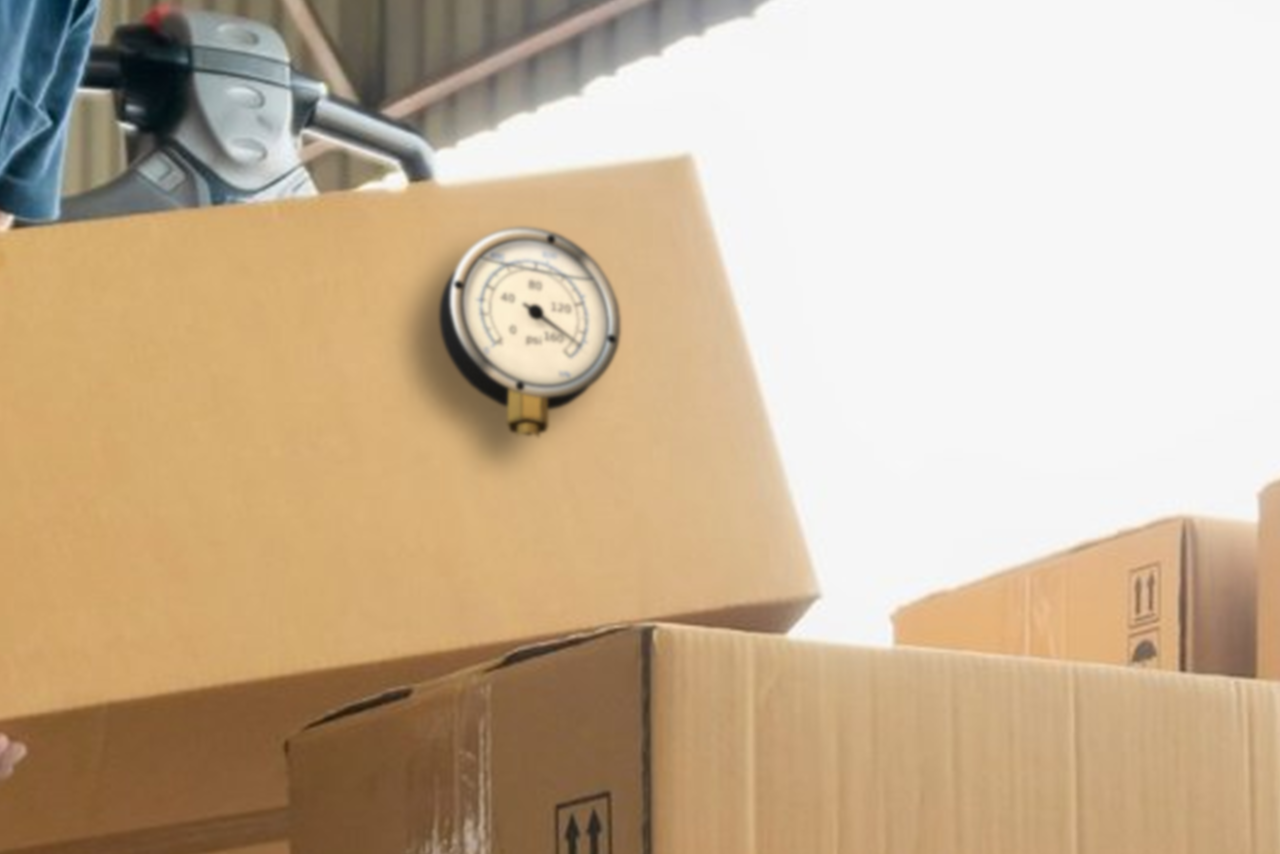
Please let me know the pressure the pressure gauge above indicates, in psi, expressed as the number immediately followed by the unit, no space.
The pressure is 150psi
